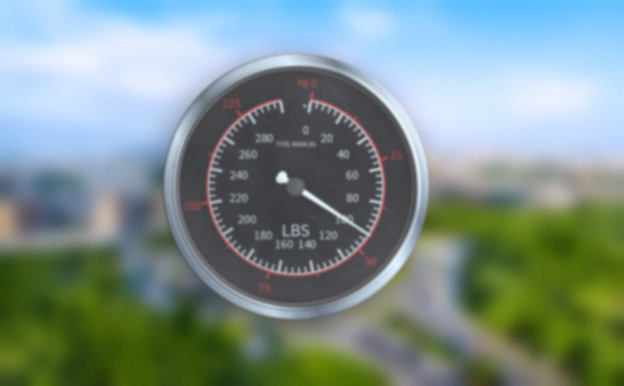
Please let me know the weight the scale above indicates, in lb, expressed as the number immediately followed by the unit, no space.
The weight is 100lb
